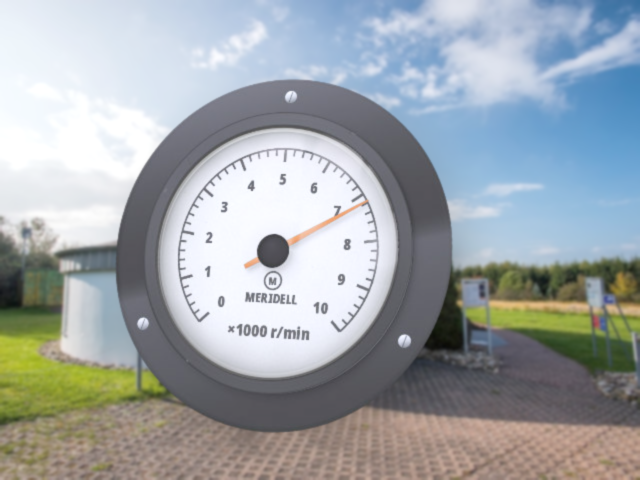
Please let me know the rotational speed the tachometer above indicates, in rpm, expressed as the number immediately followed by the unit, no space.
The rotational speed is 7200rpm
